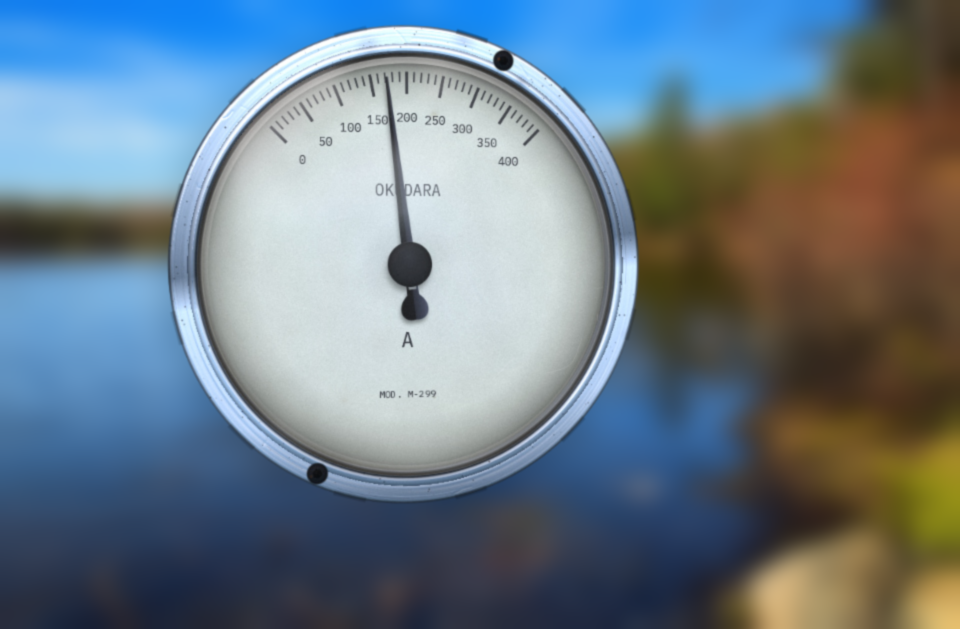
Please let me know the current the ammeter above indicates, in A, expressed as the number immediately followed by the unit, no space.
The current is 170A
